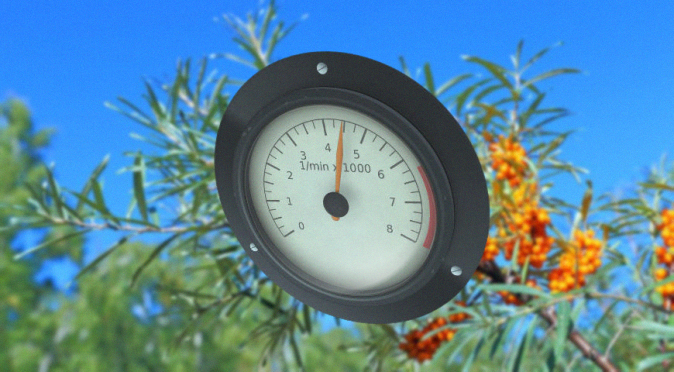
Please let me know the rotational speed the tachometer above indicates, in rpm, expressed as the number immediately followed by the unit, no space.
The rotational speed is 4500rpm
